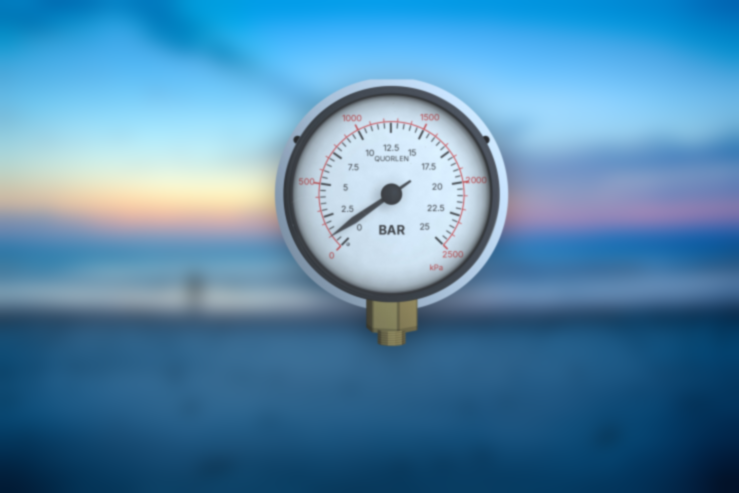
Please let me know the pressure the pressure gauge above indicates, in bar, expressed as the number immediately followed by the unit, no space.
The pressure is 1bar
